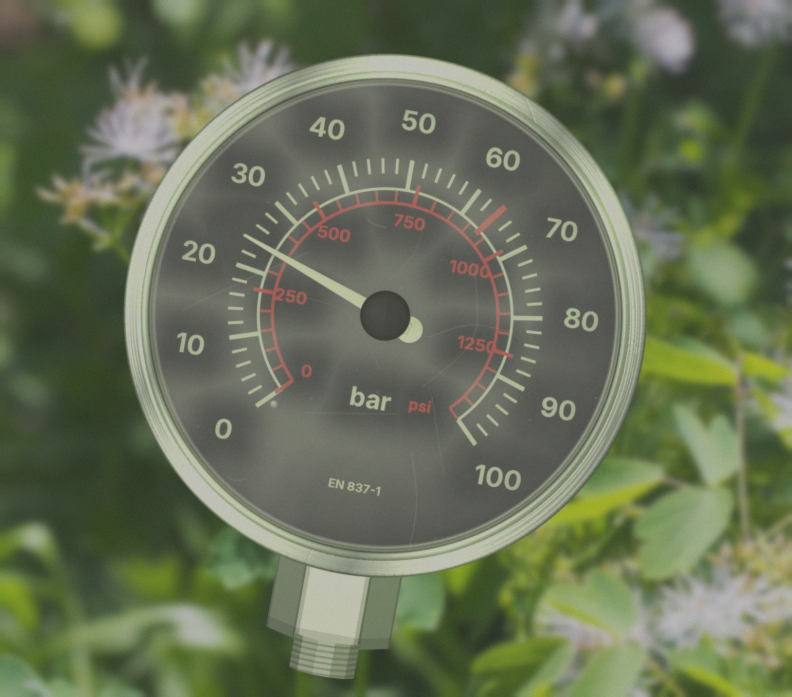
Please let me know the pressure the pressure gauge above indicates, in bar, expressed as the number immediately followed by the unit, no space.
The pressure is 24bar
